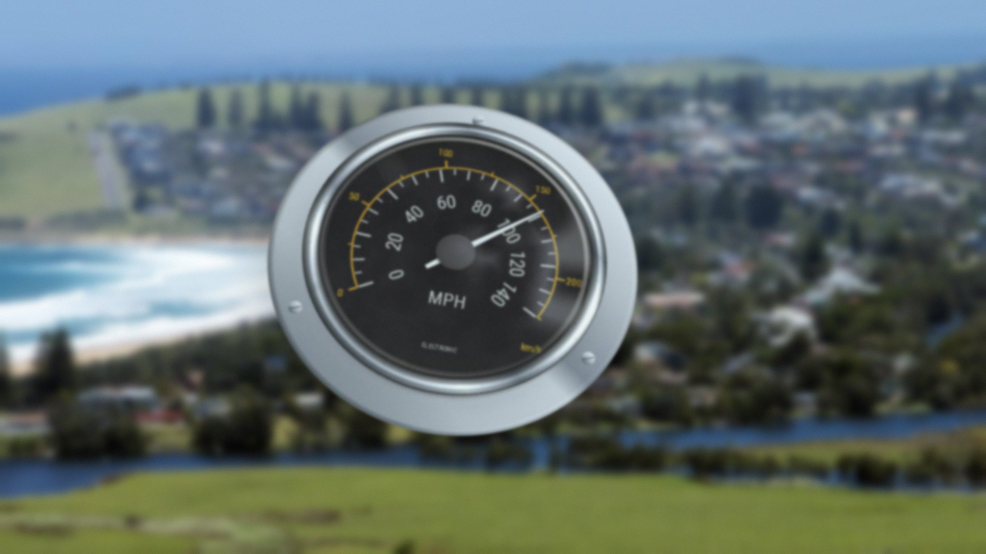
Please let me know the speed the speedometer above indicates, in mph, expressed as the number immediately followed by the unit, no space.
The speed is 100mph
